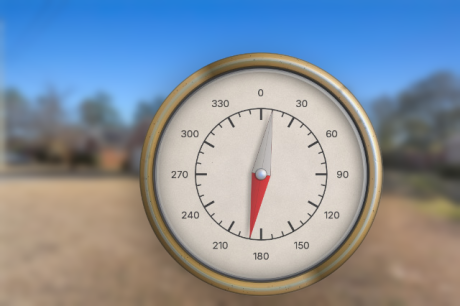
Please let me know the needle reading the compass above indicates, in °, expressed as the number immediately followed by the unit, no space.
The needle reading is 190°
